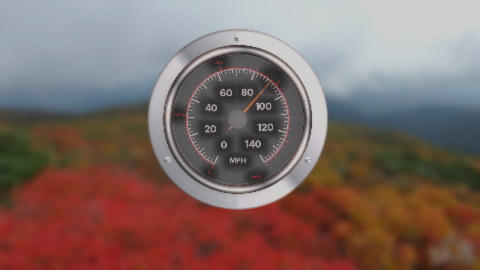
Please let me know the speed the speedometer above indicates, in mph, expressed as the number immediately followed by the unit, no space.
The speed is 90mph
